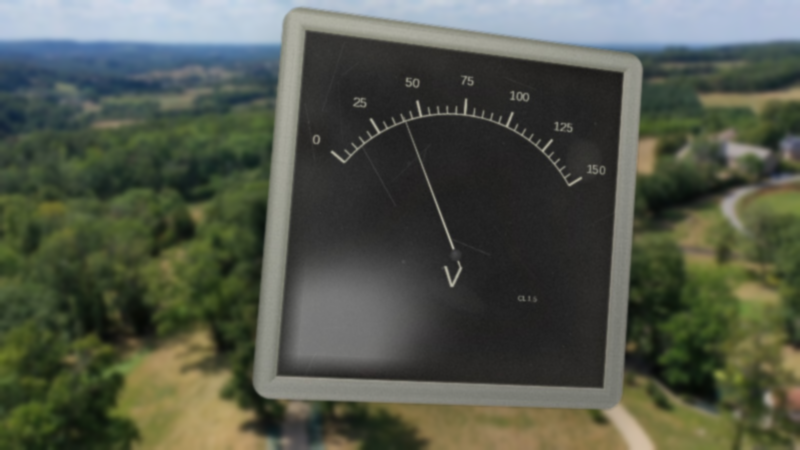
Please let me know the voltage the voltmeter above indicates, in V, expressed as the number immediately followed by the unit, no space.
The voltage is 40V
